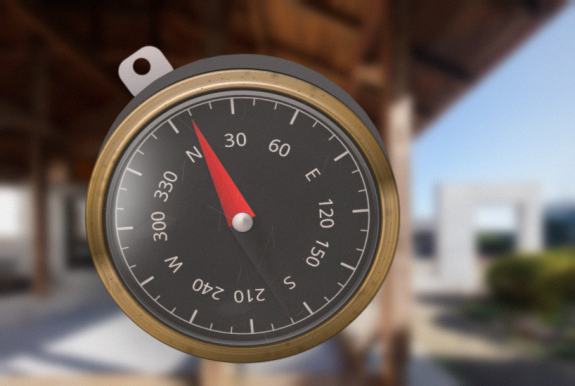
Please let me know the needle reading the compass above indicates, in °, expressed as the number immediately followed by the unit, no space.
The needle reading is 10°
